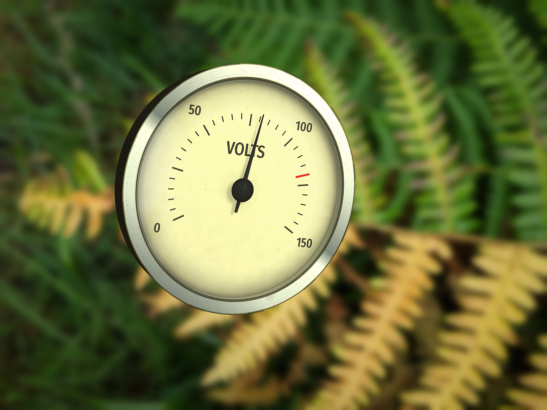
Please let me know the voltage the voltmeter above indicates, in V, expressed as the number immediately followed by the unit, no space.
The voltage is 80V
